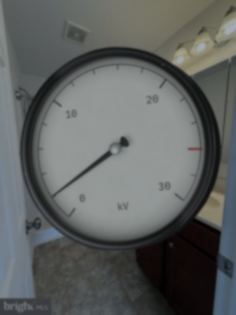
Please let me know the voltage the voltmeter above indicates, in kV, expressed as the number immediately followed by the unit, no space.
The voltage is 2kV
